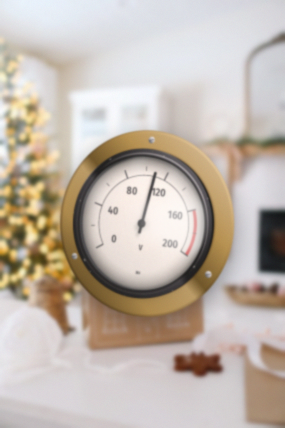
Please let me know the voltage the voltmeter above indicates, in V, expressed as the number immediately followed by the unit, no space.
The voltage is 110V
